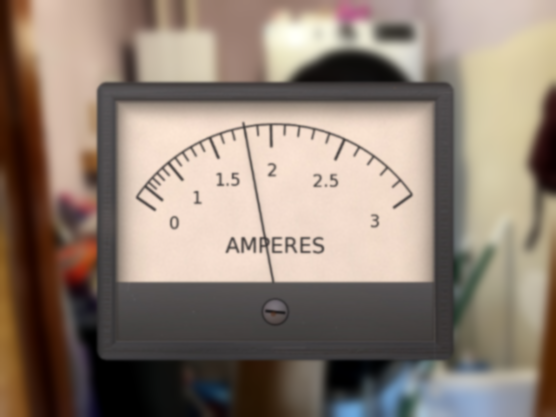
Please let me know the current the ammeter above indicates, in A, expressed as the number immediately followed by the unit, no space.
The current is 1.8A
